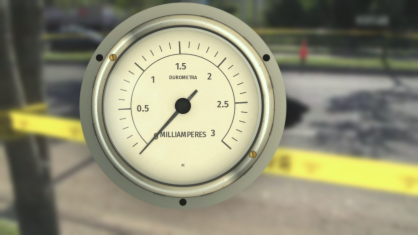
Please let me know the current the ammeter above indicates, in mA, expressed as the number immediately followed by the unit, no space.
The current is 0mA
